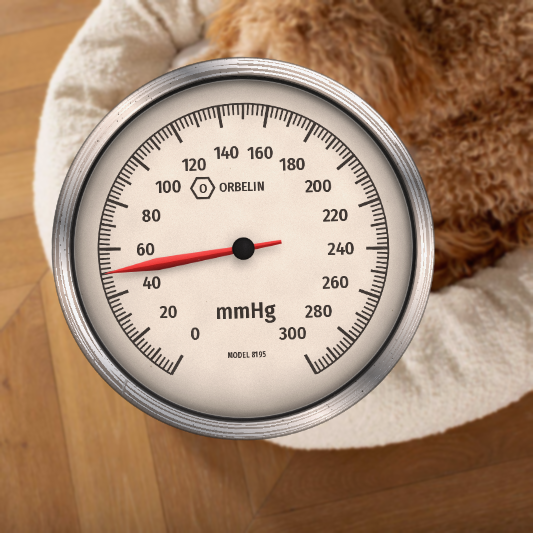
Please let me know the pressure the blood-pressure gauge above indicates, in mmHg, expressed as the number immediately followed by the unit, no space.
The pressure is 50mmHg
